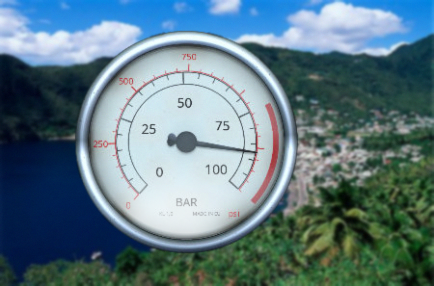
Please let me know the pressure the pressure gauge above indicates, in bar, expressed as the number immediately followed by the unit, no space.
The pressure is 87.5bar
